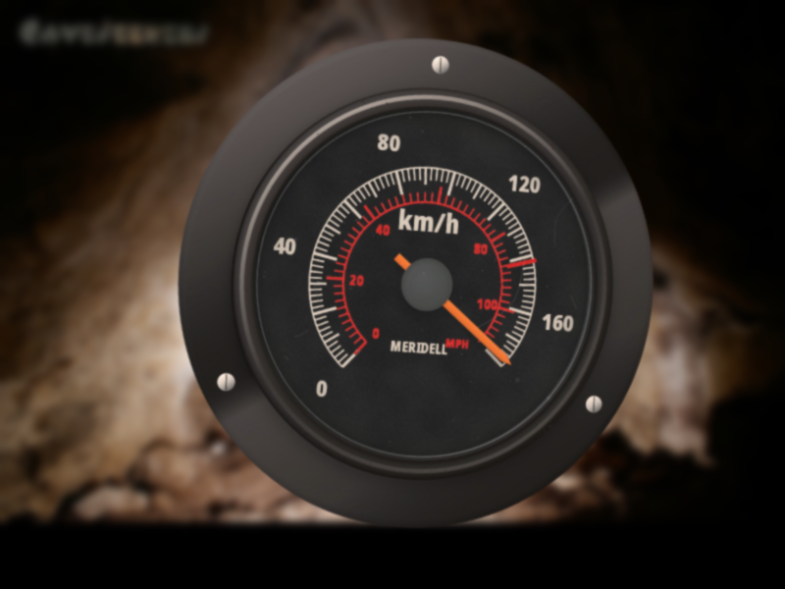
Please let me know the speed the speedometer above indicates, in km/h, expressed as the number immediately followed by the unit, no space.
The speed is 178km/h
